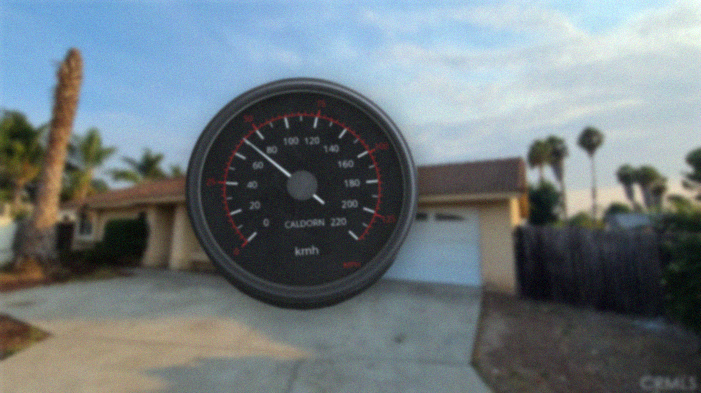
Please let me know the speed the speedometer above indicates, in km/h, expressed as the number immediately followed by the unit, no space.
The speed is 70km/h
